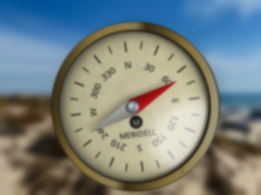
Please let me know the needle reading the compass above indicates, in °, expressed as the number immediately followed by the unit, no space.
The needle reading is 67.5°
